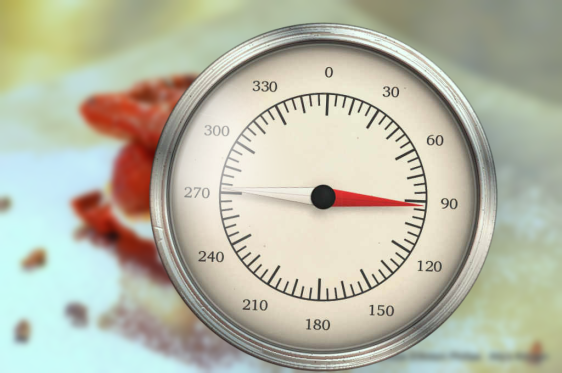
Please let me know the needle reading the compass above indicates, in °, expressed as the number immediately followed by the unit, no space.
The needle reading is 92.5°
